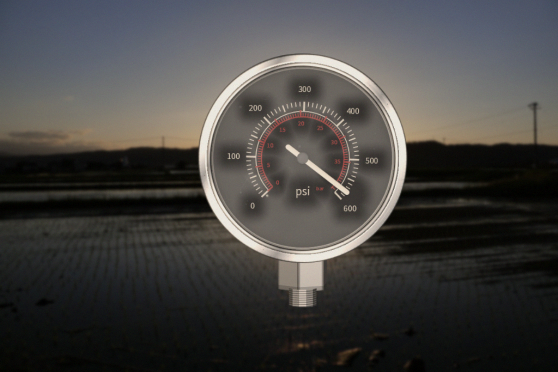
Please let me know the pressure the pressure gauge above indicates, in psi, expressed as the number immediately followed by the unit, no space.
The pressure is 580psi
